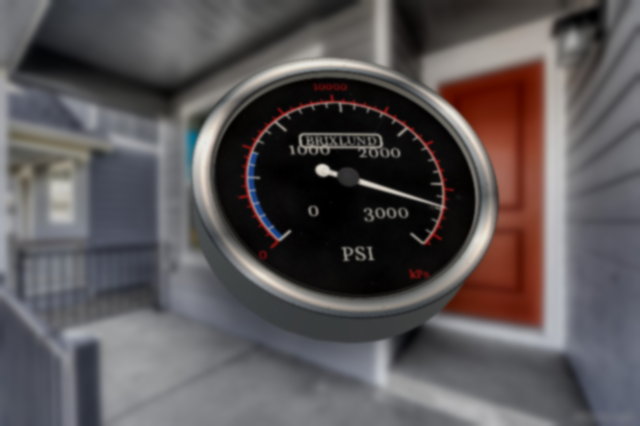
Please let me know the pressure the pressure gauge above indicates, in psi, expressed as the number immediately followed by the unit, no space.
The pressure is 2700psi
